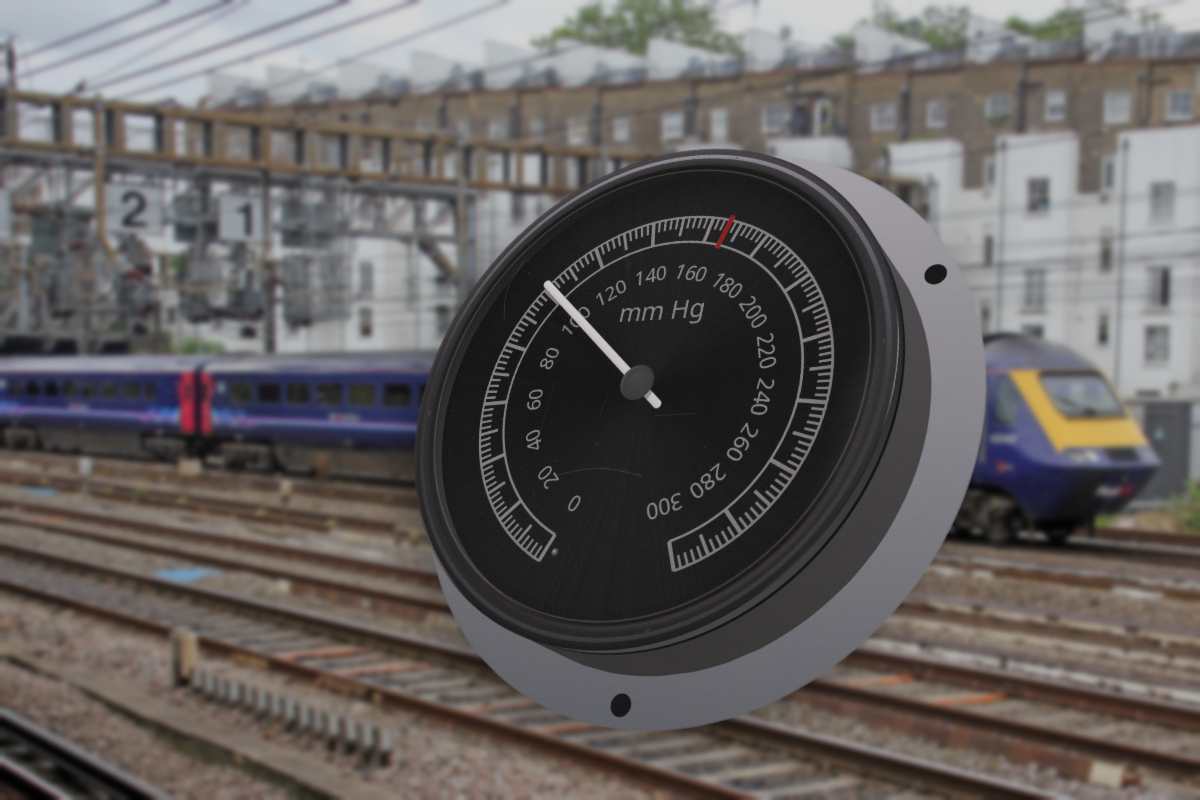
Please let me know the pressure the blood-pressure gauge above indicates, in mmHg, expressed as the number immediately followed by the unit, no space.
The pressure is 102mmHg
